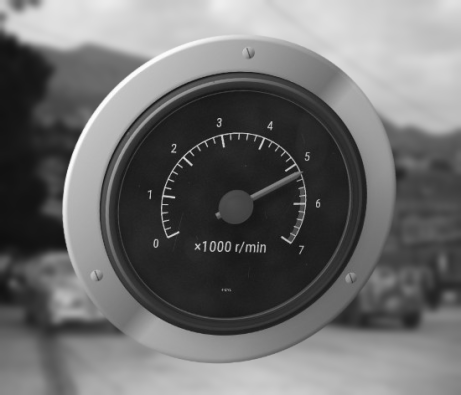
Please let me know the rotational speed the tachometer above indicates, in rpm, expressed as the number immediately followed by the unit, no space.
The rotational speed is 5200rpm
